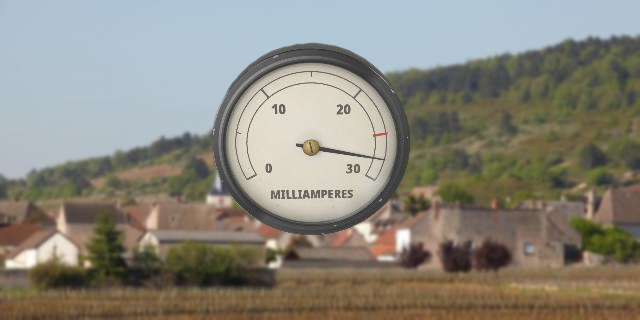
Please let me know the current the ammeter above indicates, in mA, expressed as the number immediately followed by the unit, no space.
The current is 27.5mA
